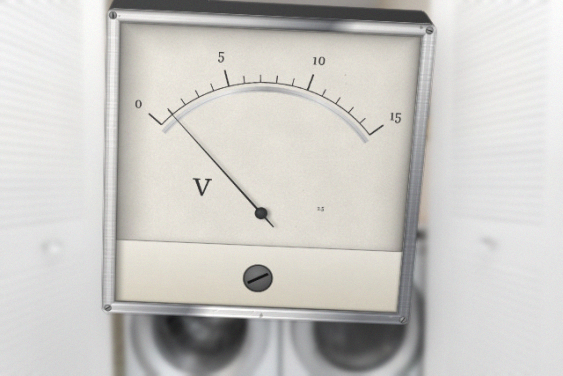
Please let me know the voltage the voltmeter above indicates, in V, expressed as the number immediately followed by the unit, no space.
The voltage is 1V
